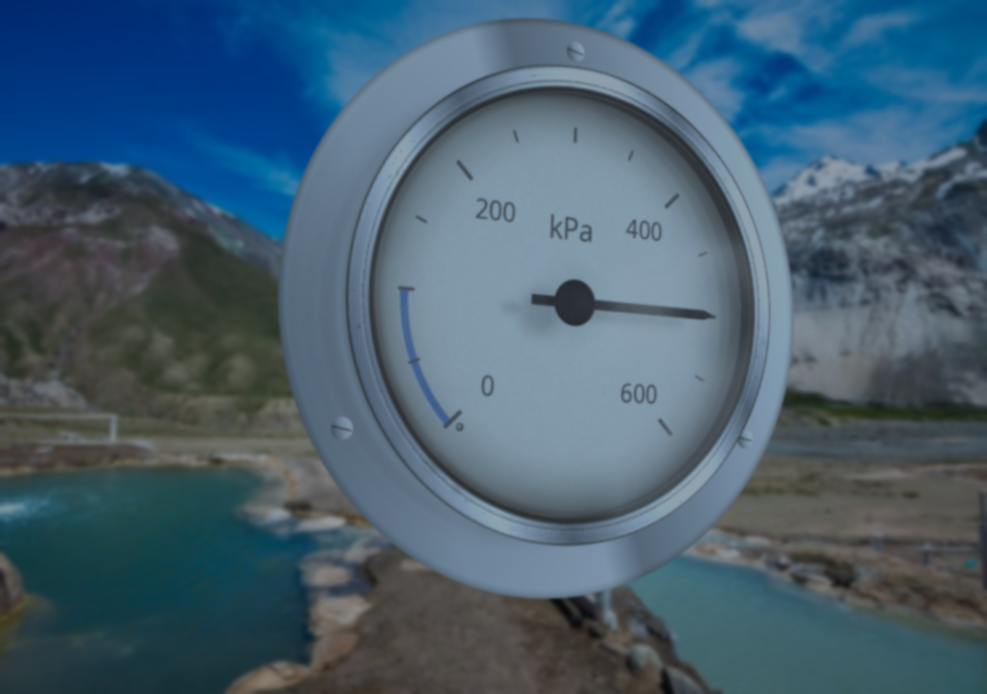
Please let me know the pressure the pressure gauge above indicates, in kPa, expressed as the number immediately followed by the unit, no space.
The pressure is 500kPa
